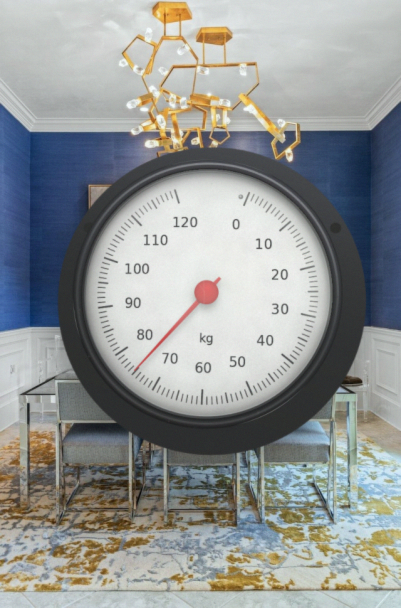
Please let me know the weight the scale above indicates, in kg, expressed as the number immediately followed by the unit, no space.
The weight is 75kg
